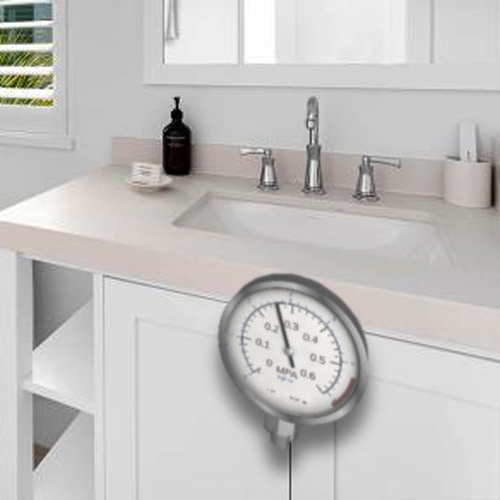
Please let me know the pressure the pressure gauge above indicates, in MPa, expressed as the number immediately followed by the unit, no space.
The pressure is 0.26MPa
